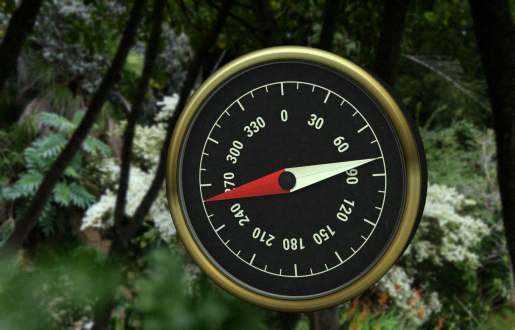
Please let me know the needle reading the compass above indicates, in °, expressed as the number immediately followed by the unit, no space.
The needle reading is 260°
